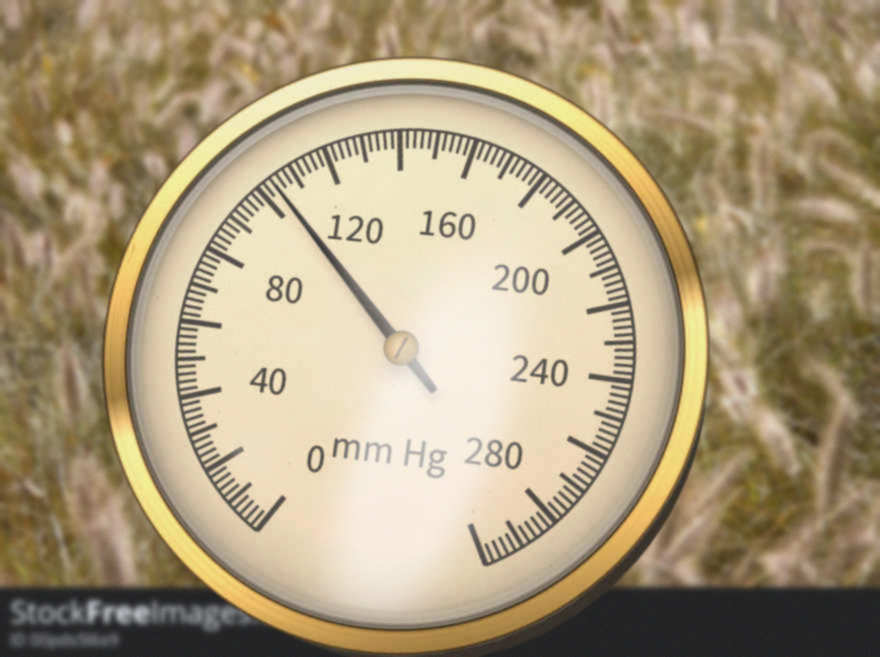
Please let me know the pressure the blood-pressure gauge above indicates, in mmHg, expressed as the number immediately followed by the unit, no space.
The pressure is 104mmHg
